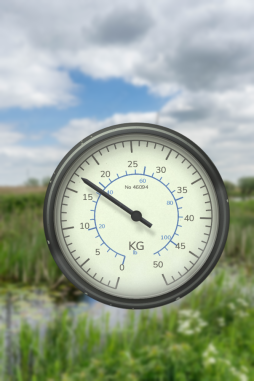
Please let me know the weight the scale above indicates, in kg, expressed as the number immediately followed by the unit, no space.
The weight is 17kg
